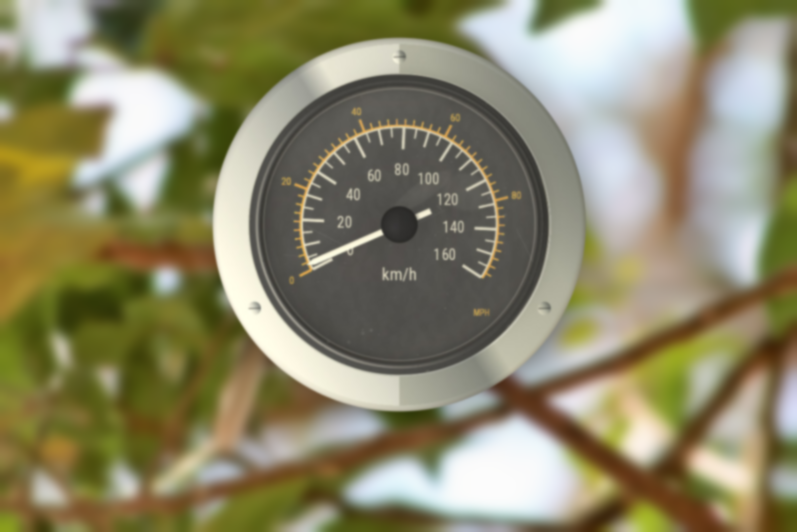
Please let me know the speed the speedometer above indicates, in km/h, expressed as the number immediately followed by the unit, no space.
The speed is 2.5km/h
